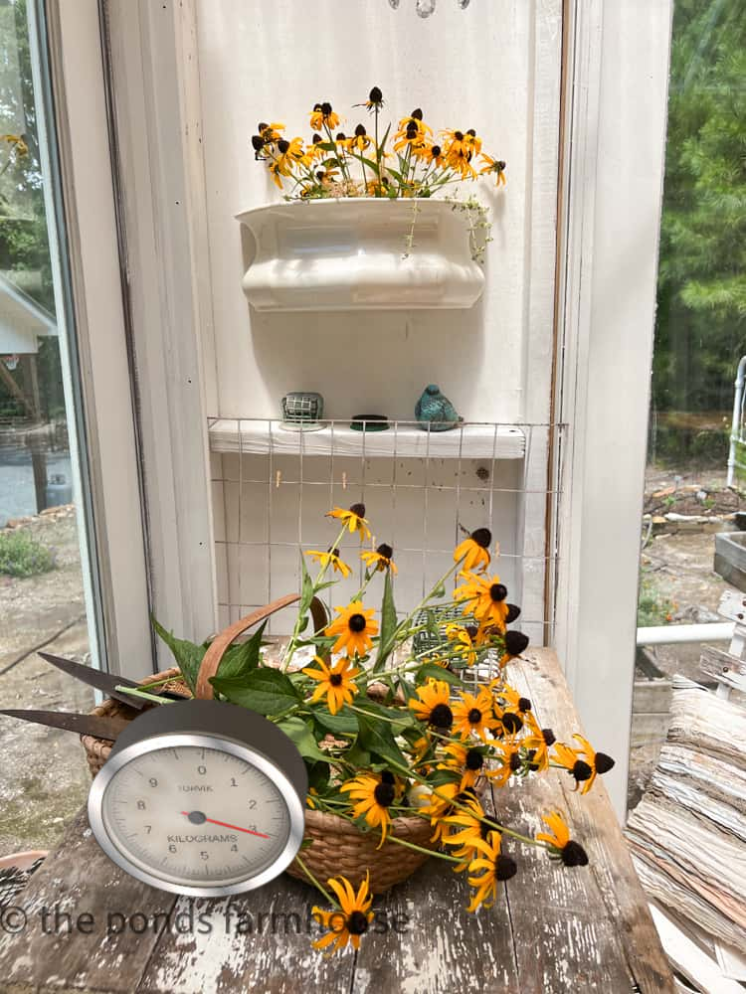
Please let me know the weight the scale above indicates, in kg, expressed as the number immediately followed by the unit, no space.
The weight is 3kg
